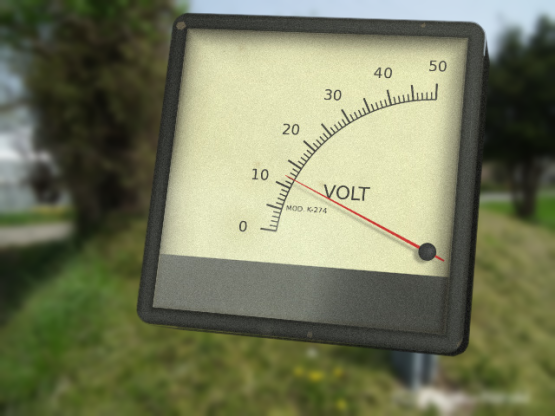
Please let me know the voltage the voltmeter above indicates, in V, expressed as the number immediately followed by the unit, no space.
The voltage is 12V
